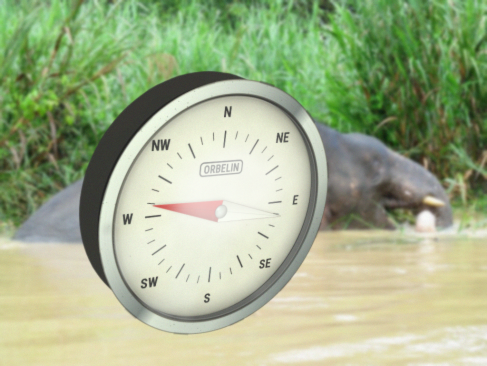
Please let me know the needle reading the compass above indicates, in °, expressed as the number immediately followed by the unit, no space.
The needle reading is 280°
